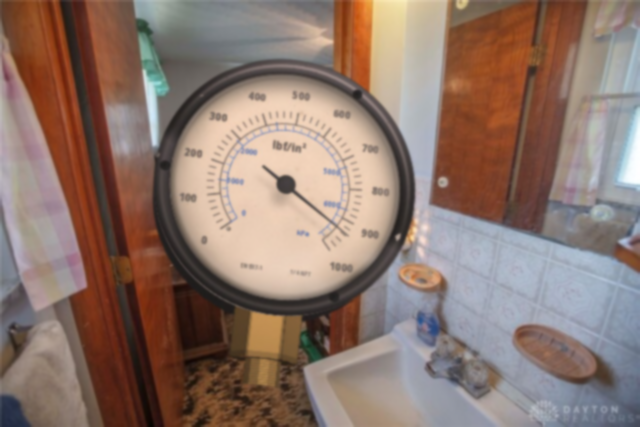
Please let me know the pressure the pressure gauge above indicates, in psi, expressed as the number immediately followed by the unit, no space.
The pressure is 940psi
